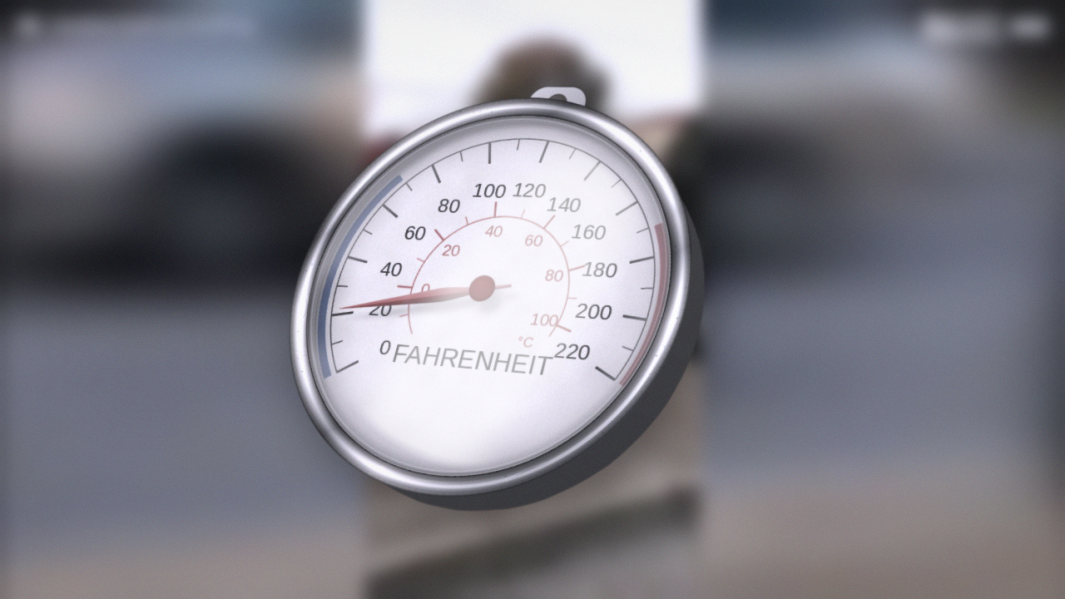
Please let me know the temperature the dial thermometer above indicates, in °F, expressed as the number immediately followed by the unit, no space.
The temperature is 20°F
